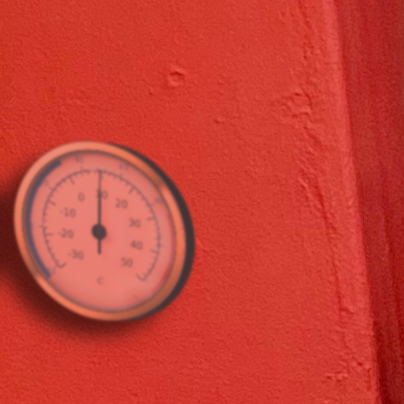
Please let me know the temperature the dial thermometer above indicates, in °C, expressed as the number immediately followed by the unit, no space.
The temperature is 10°C
